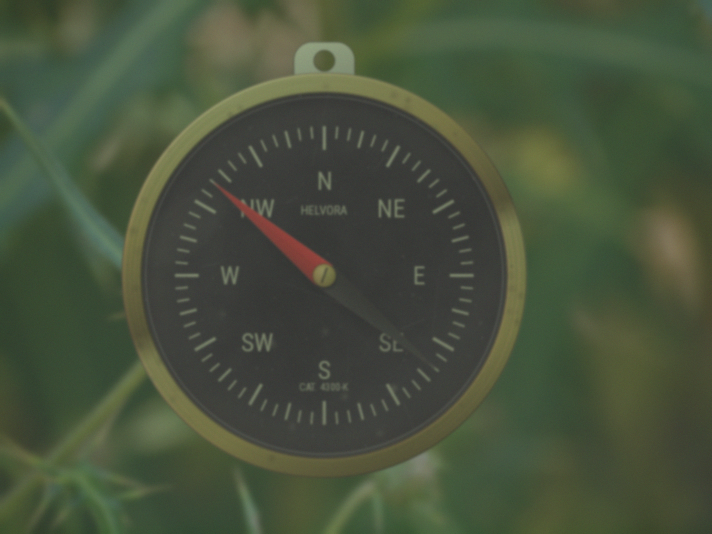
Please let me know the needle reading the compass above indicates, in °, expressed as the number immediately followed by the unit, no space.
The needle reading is 310°
